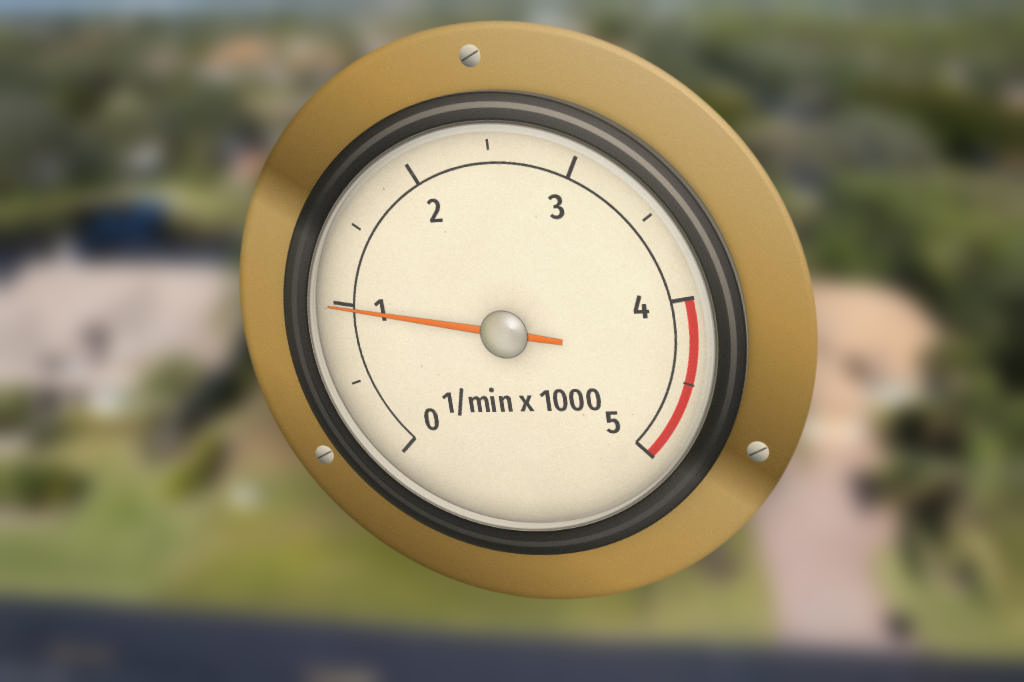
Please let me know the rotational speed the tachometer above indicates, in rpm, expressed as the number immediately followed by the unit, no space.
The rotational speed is 1000rpm
